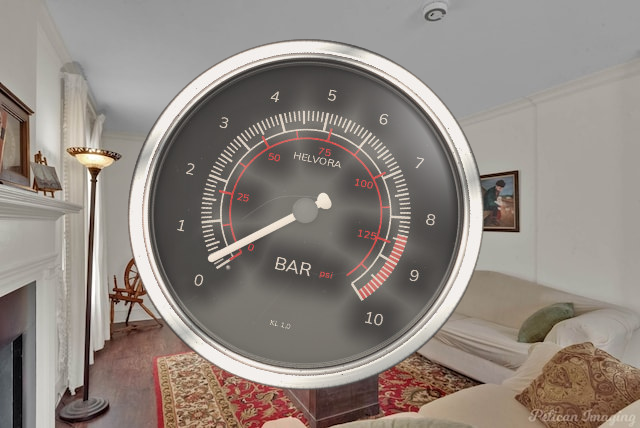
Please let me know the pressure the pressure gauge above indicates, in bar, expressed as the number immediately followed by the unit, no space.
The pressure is 0.2bar
